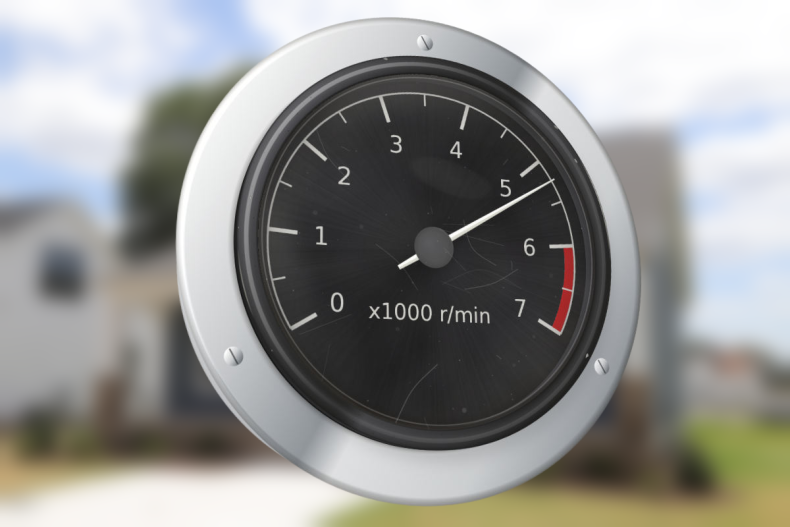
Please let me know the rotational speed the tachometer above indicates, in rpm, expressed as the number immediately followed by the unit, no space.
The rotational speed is 5250rpm
